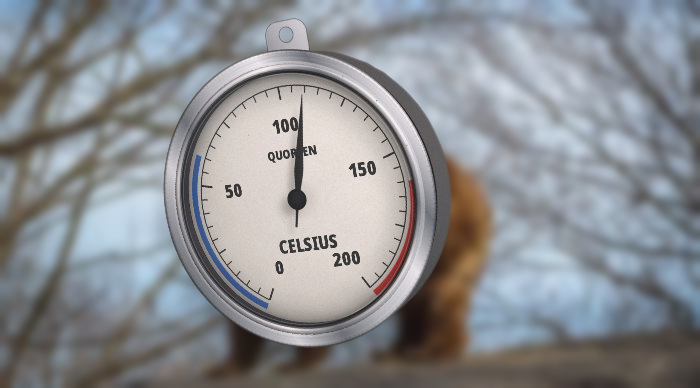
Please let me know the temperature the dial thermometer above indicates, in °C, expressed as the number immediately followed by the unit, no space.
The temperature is 110°C
